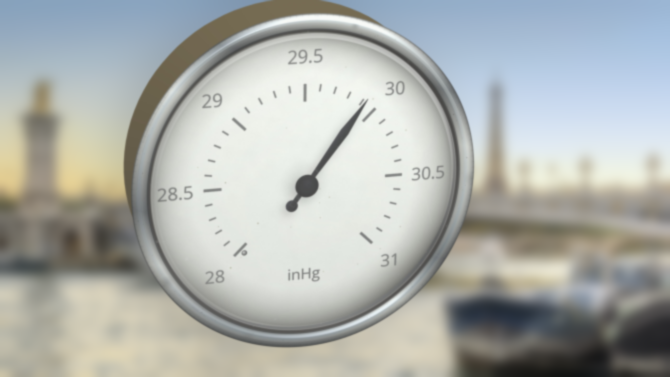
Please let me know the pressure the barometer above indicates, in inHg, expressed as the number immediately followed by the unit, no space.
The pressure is 29.9inHg
